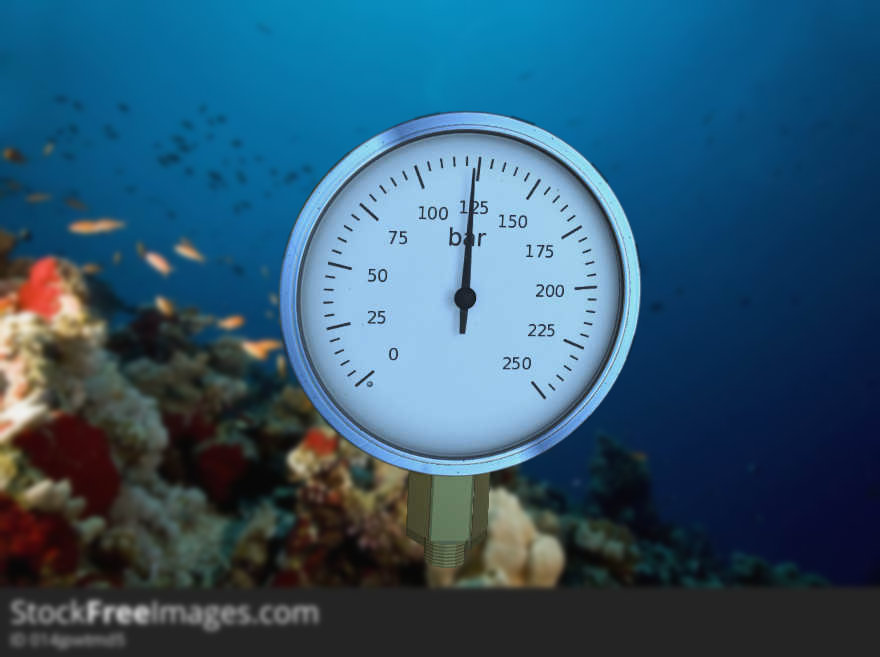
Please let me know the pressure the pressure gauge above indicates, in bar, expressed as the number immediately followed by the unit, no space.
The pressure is 122.5bar
